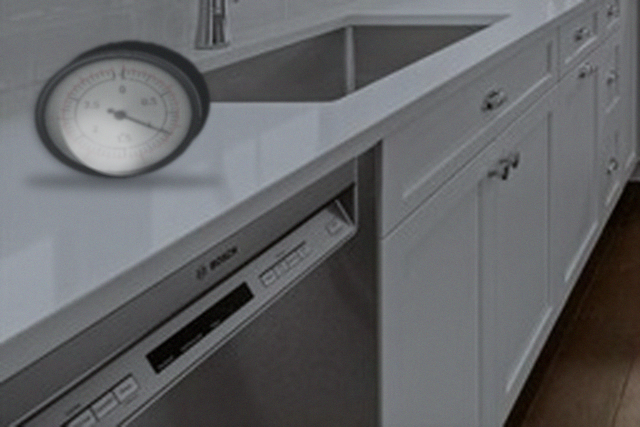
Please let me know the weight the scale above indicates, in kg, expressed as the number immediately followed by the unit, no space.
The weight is 1kg
